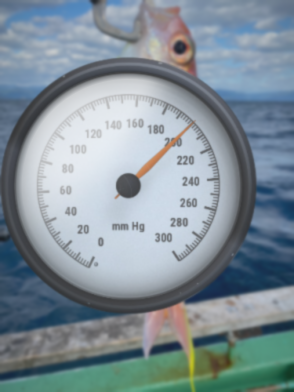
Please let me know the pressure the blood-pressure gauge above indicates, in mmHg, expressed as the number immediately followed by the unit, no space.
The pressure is 200mmHg
